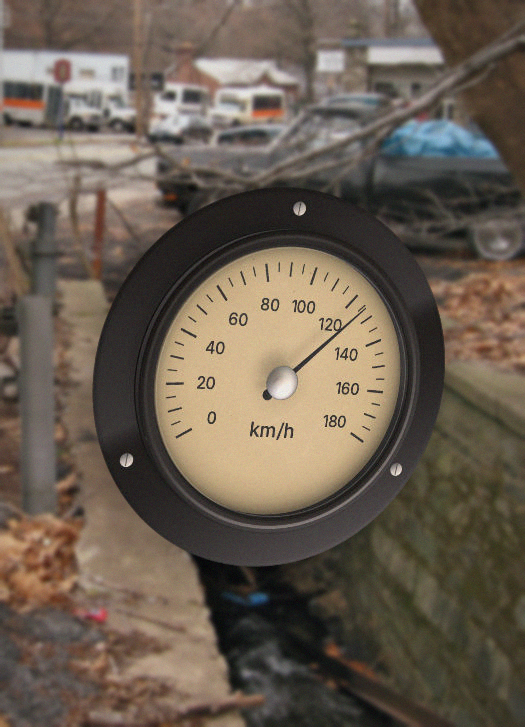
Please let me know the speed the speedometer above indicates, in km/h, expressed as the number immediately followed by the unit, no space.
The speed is 125km/h
